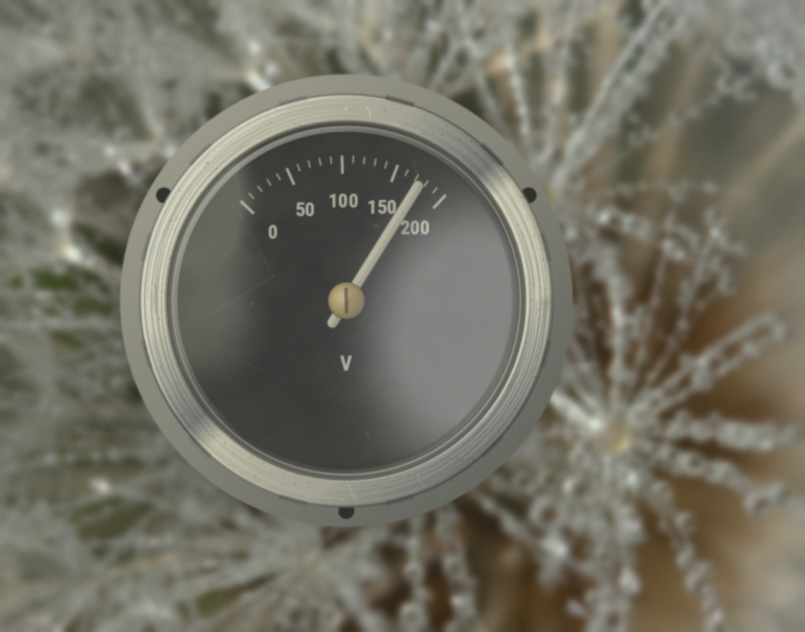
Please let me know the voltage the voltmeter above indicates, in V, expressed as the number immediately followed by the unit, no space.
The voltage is 175V
